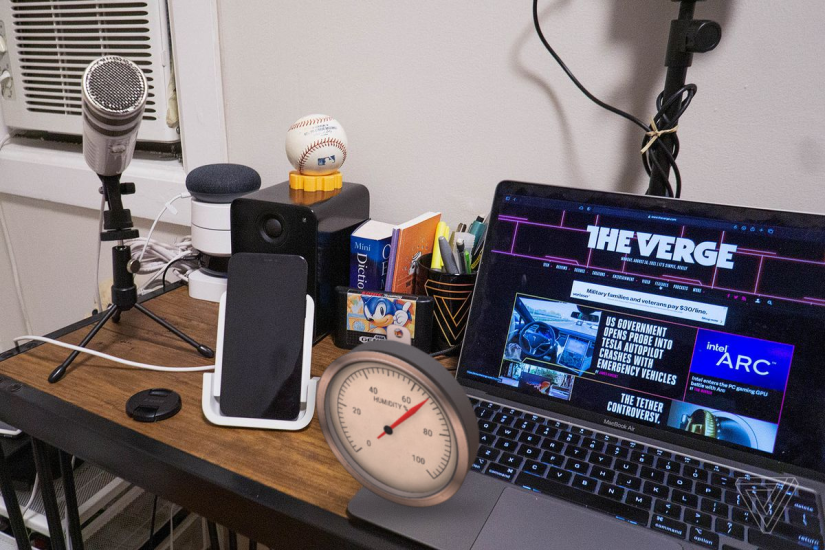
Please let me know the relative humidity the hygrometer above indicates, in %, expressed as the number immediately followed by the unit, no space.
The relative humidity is 66%
